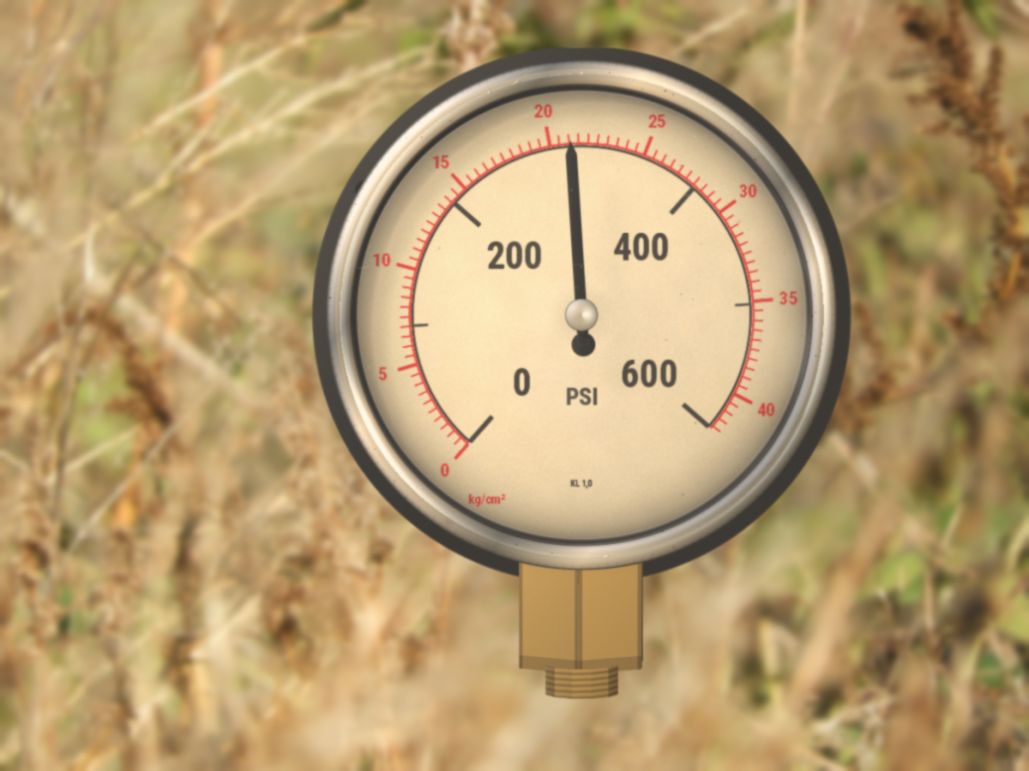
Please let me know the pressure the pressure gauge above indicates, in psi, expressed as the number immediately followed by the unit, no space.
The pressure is 300psi
